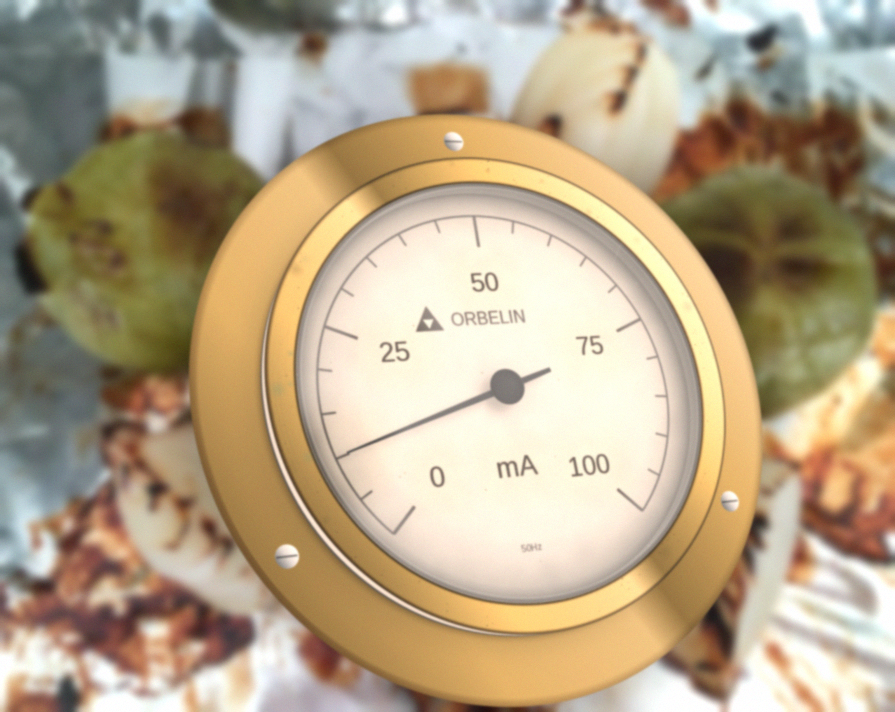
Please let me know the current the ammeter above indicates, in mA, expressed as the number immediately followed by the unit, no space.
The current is 10mA
